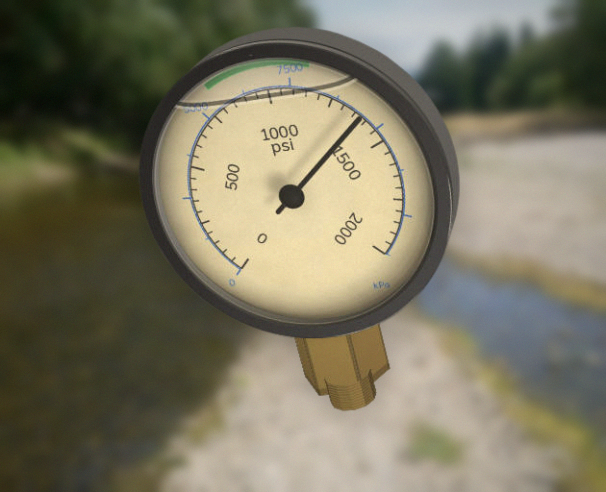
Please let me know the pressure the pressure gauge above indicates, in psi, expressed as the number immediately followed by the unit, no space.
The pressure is 1375psi
